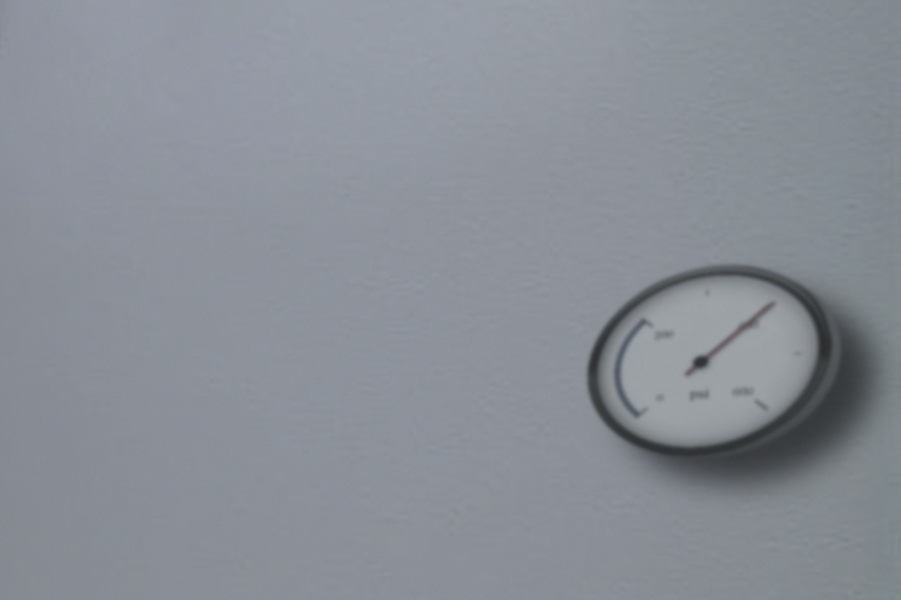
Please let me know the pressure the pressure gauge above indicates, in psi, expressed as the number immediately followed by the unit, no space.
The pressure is 400psi
